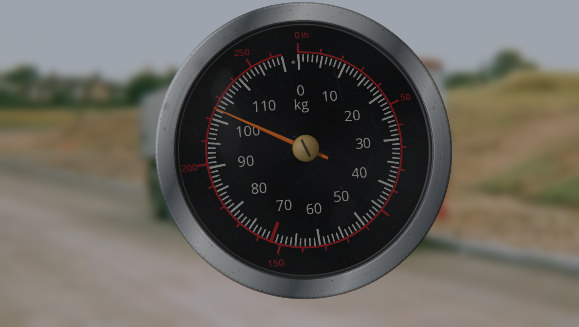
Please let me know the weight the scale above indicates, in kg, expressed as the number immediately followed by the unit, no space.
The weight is 102kg
